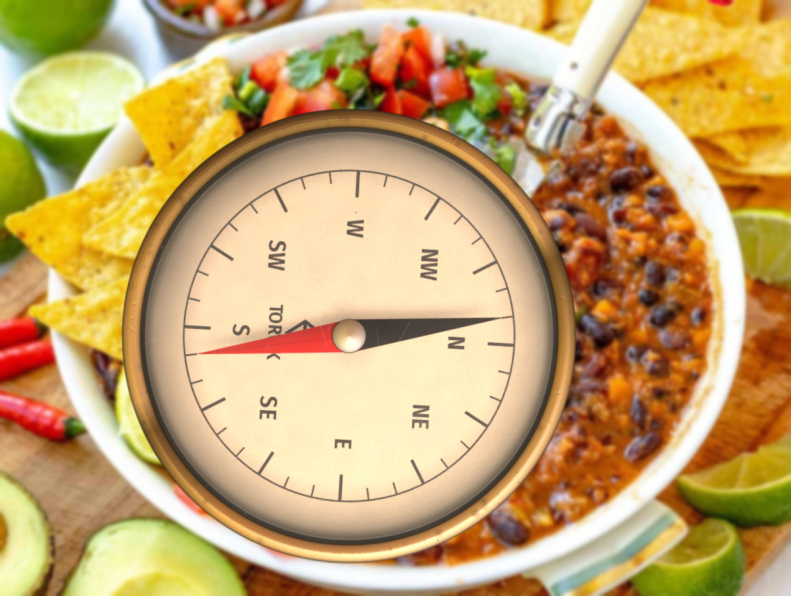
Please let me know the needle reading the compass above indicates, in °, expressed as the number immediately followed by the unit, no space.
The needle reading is 170°
